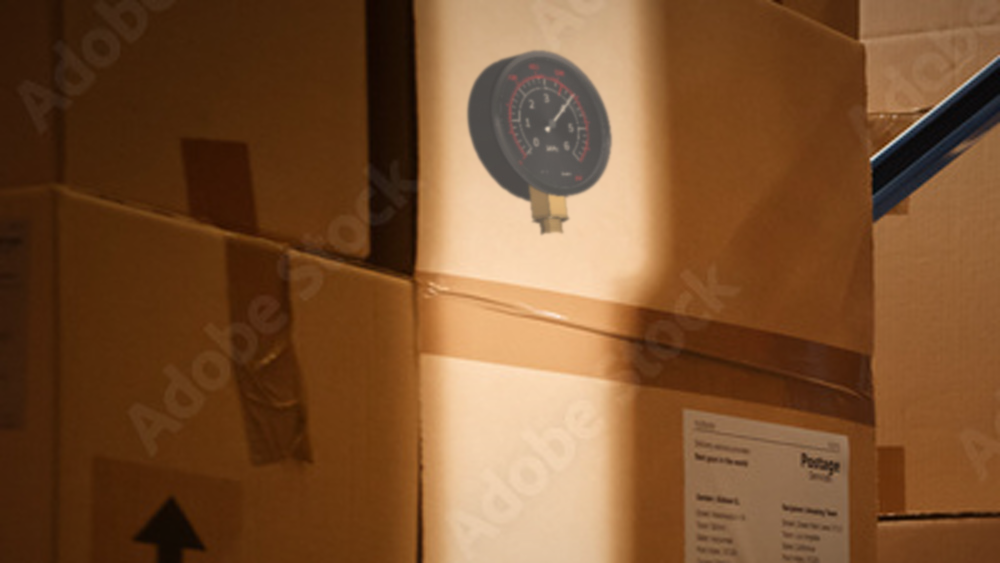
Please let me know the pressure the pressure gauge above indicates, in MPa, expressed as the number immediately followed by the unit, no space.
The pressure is 4MPa
